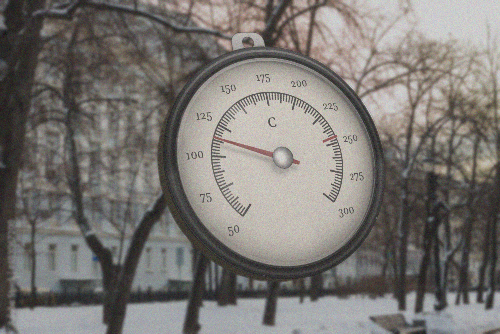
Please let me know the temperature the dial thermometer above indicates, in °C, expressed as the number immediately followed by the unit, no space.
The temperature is 112.5°C
